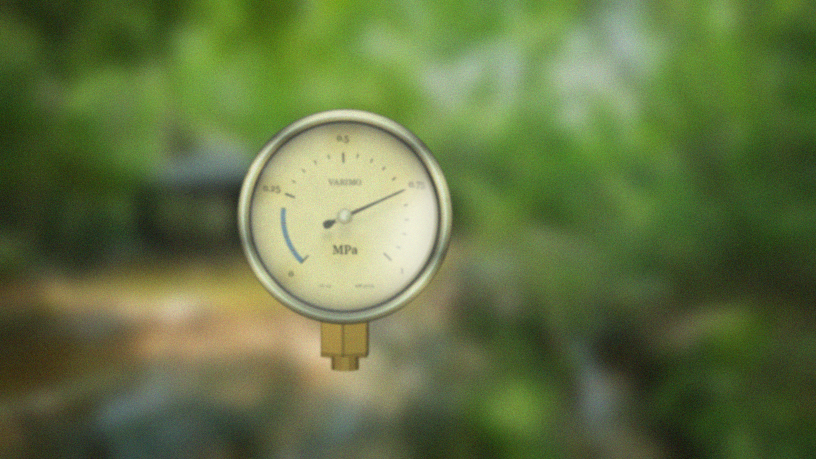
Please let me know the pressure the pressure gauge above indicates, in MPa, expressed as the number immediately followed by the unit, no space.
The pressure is 0.75MPa
